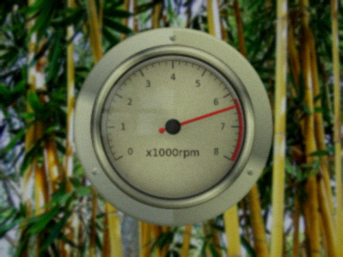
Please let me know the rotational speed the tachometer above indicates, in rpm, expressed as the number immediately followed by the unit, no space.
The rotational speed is 6400rpm
